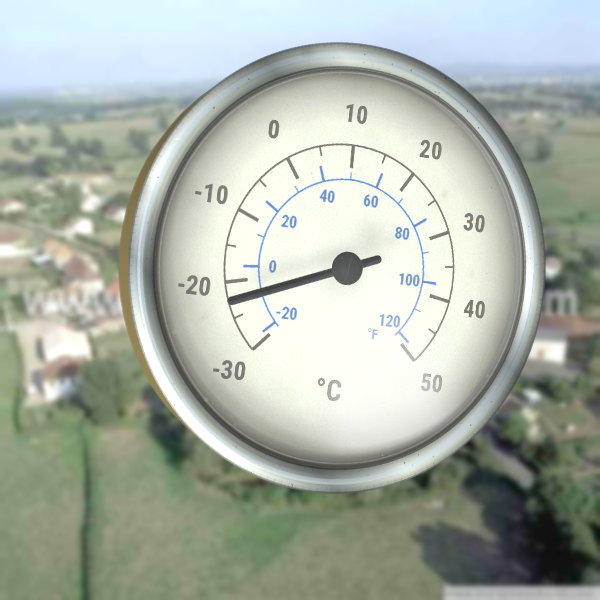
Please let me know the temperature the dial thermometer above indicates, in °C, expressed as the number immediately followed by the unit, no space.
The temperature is -22.5°C
